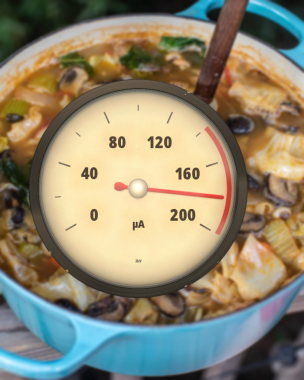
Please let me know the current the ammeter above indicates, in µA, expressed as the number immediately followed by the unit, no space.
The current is 180µA
